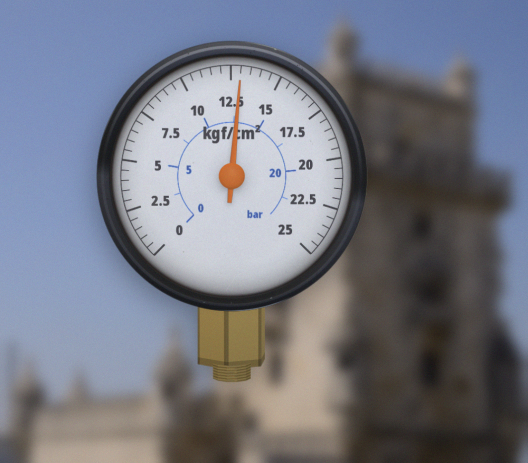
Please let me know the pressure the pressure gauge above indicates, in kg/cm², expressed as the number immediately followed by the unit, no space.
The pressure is 13kg/cm²
